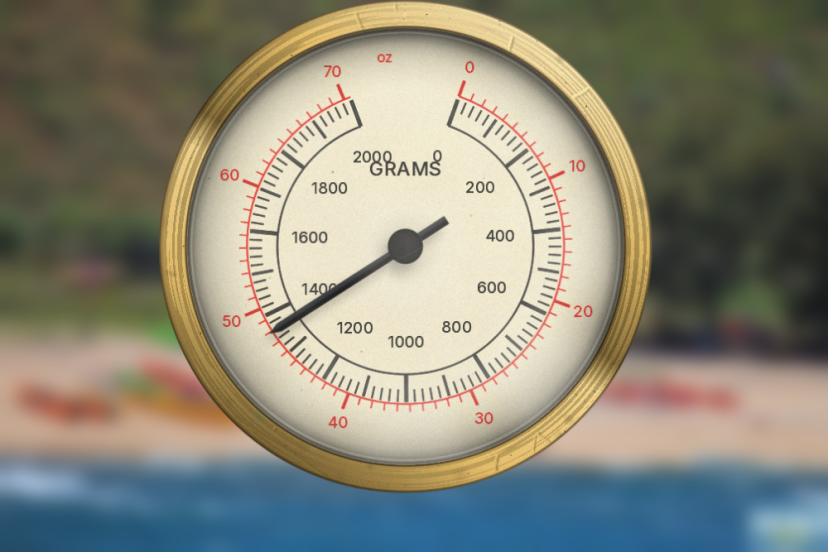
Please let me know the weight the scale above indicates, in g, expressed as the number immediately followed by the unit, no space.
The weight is 1360g
